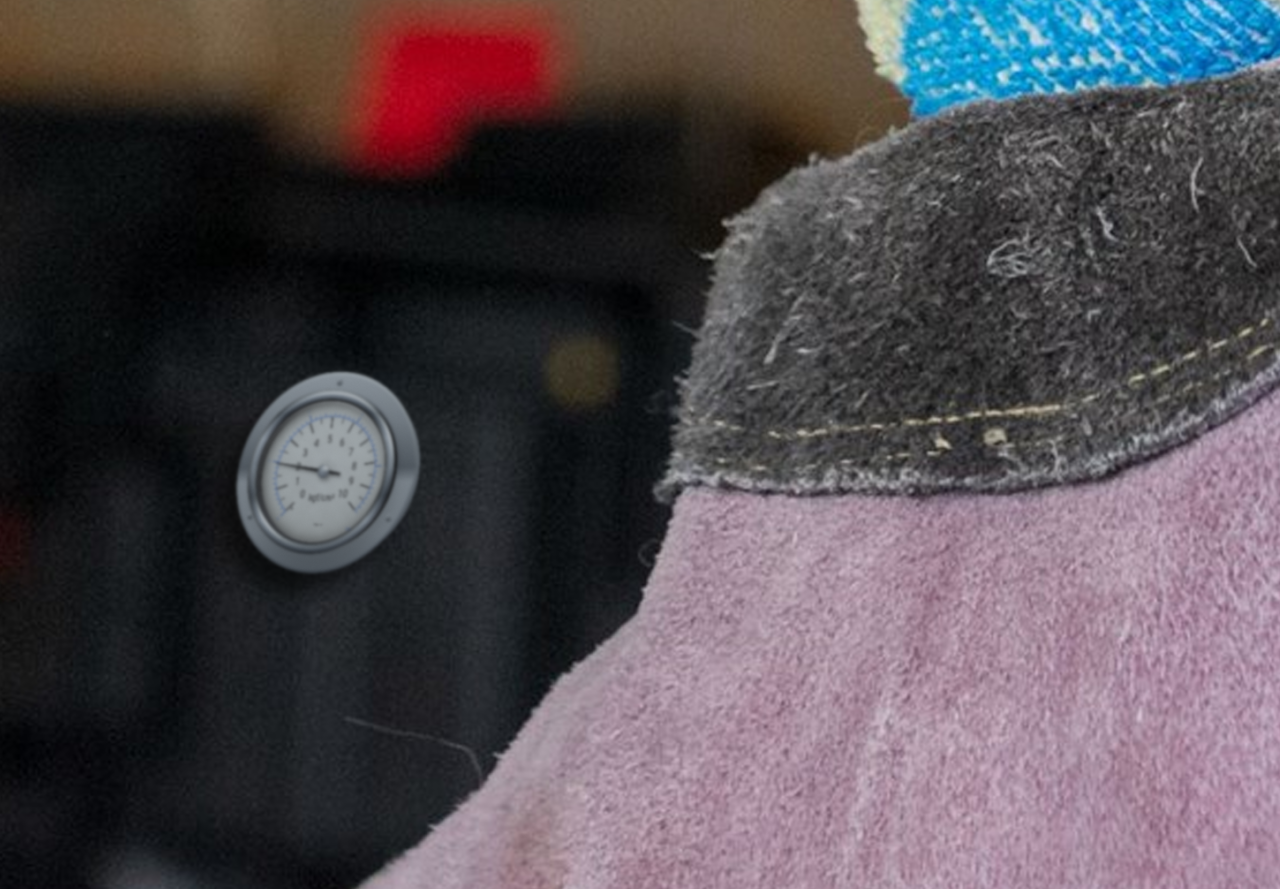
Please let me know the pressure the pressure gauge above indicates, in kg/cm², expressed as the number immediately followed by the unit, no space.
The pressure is 2kg/cm²
